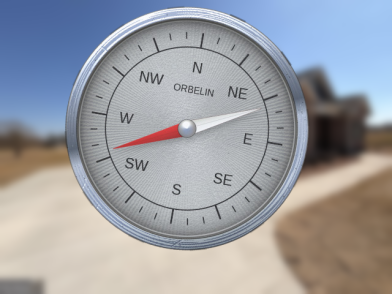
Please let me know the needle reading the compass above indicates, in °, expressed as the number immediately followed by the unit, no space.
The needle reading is 245°
